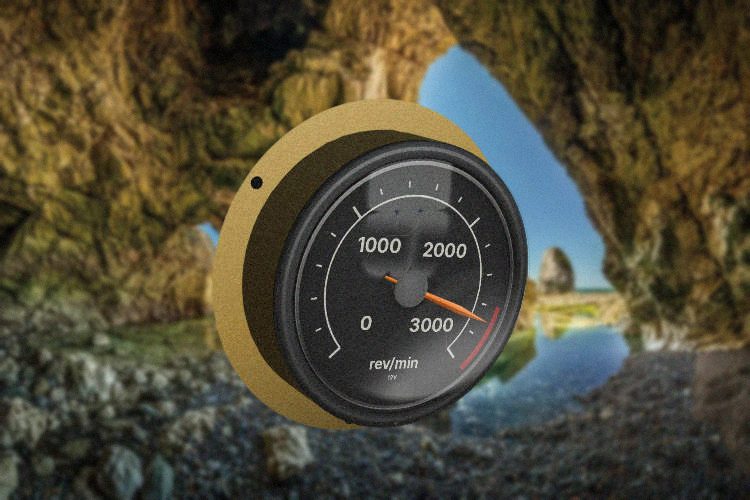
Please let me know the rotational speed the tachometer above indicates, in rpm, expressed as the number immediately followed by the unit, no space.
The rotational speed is 2700rpm
